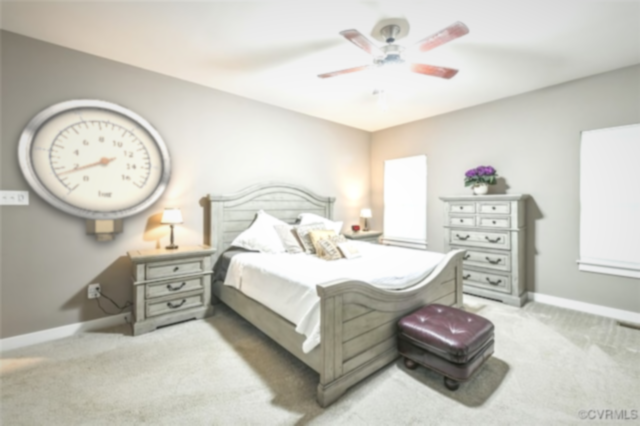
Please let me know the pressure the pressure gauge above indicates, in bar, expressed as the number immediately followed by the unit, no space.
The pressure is 1.5bar
